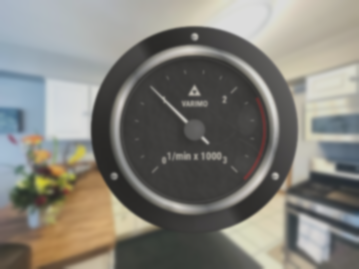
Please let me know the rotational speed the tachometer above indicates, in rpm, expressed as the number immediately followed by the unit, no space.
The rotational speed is 1000rpm
